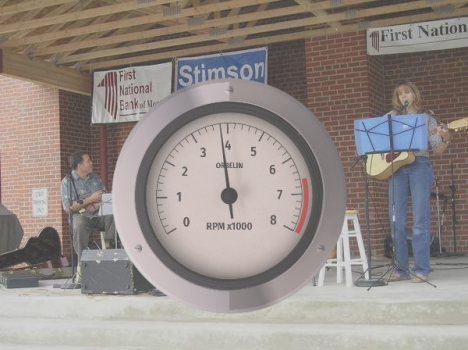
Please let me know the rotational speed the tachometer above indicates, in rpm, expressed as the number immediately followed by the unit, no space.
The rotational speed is 3800rpm
